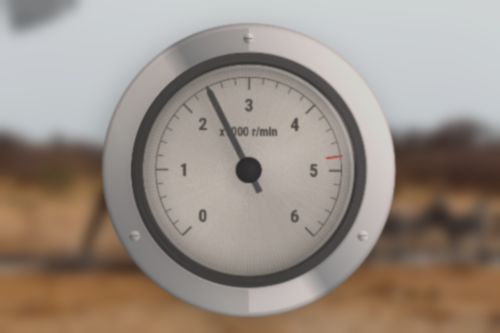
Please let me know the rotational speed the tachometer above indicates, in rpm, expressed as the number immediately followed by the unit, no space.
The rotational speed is 2400rpm
